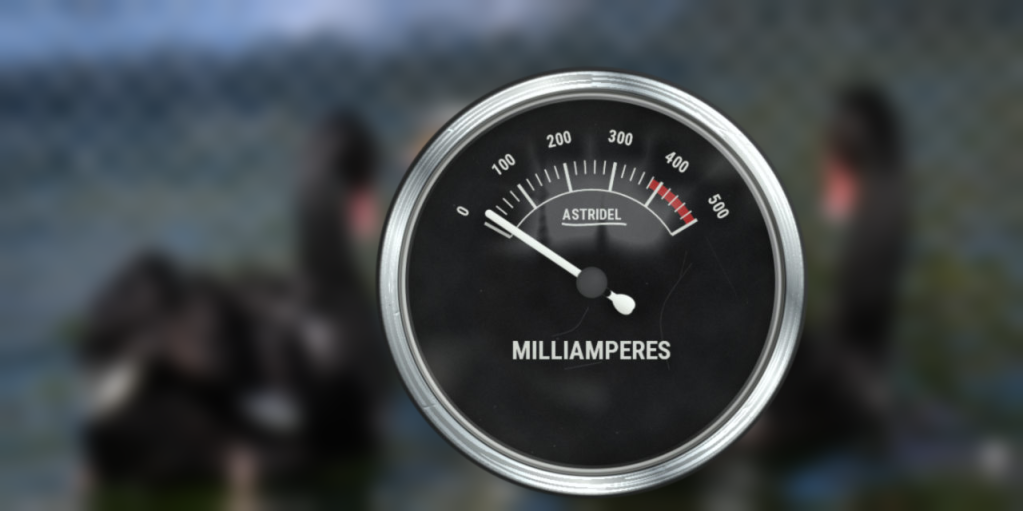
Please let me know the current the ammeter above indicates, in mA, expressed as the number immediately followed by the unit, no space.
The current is 20mA
